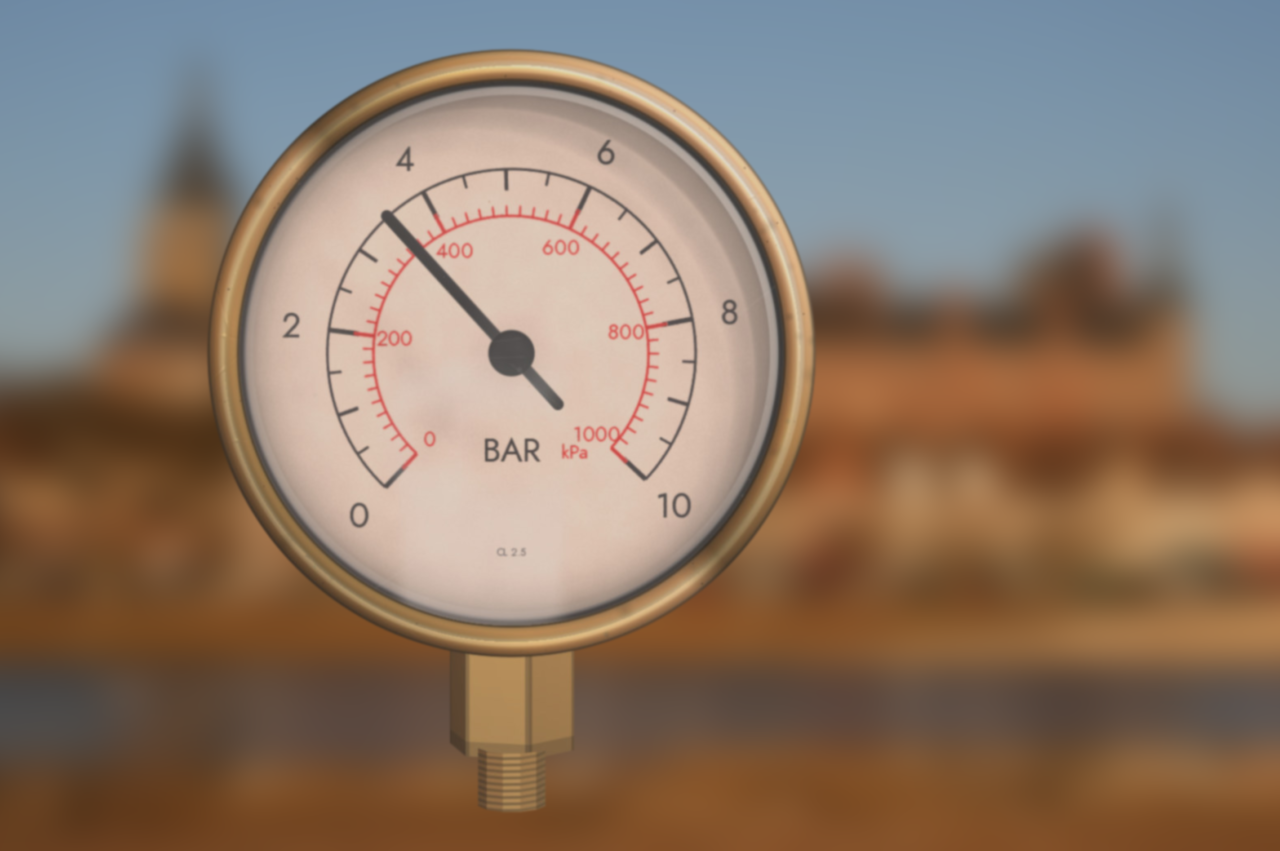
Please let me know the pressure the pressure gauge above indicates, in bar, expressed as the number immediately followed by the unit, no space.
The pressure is 3.5bar
